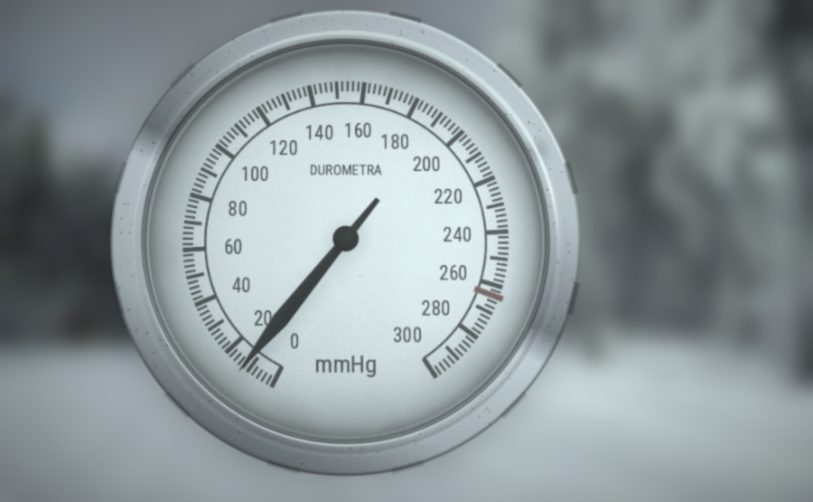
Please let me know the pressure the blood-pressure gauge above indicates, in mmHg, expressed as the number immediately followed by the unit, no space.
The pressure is 12mmHg
